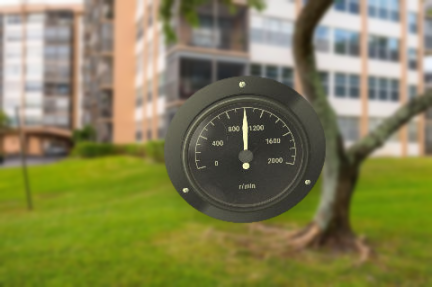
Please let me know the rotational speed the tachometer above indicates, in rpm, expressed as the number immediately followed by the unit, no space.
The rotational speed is 1000rpm
